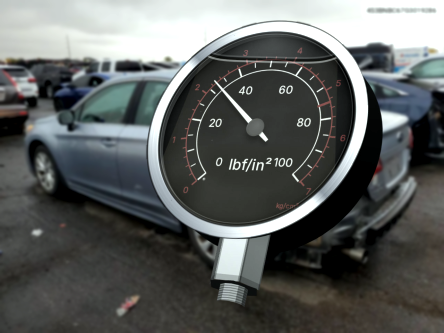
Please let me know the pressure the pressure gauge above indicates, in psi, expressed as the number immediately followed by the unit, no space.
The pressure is 32.5psi
